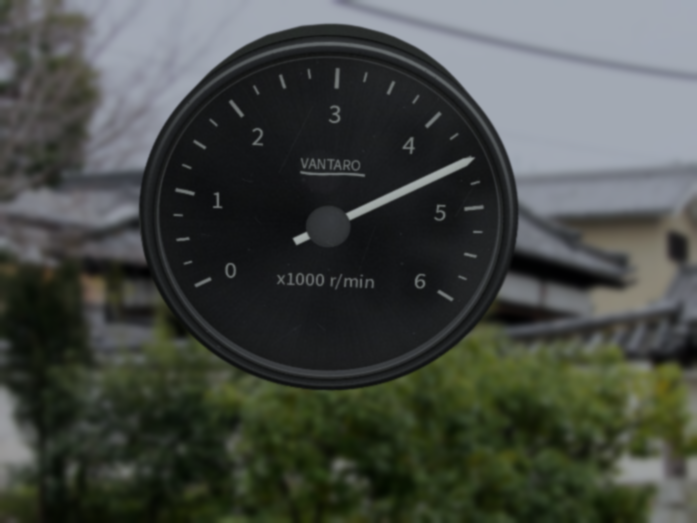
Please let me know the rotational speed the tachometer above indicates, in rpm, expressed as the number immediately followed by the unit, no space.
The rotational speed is 4500rpm
